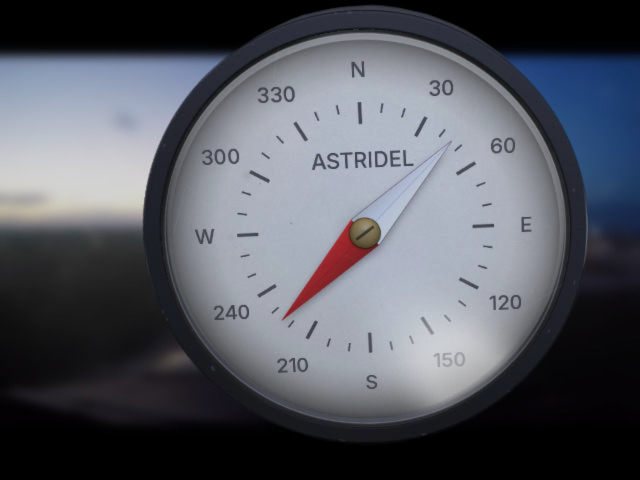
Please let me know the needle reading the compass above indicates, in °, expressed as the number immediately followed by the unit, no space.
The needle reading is 225°
